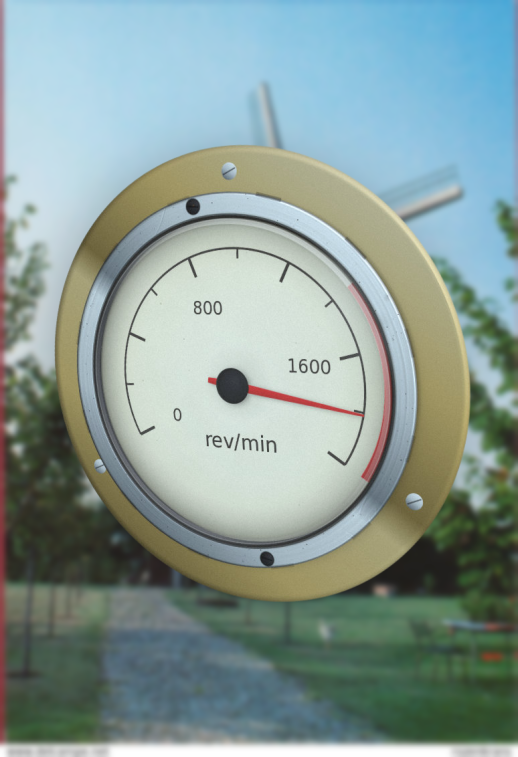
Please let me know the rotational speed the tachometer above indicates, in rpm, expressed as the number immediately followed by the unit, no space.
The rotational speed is 1800rpm
